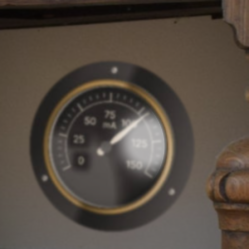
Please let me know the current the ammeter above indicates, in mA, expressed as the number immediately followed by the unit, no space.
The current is 105mA
